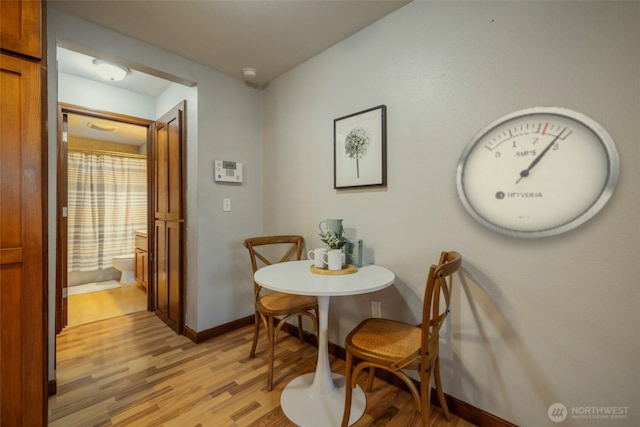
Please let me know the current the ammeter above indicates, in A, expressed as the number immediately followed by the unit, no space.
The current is 2.8A
